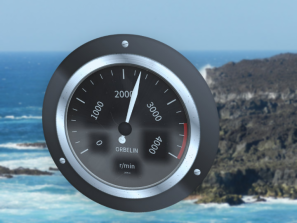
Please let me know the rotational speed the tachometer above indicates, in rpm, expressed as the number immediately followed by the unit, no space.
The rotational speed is 2300rpm
